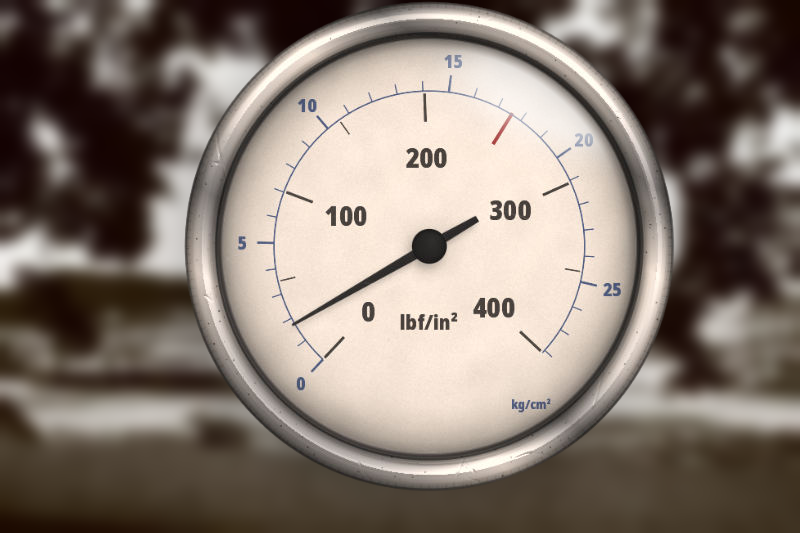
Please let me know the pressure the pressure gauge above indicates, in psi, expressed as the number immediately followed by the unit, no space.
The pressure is 25psi
